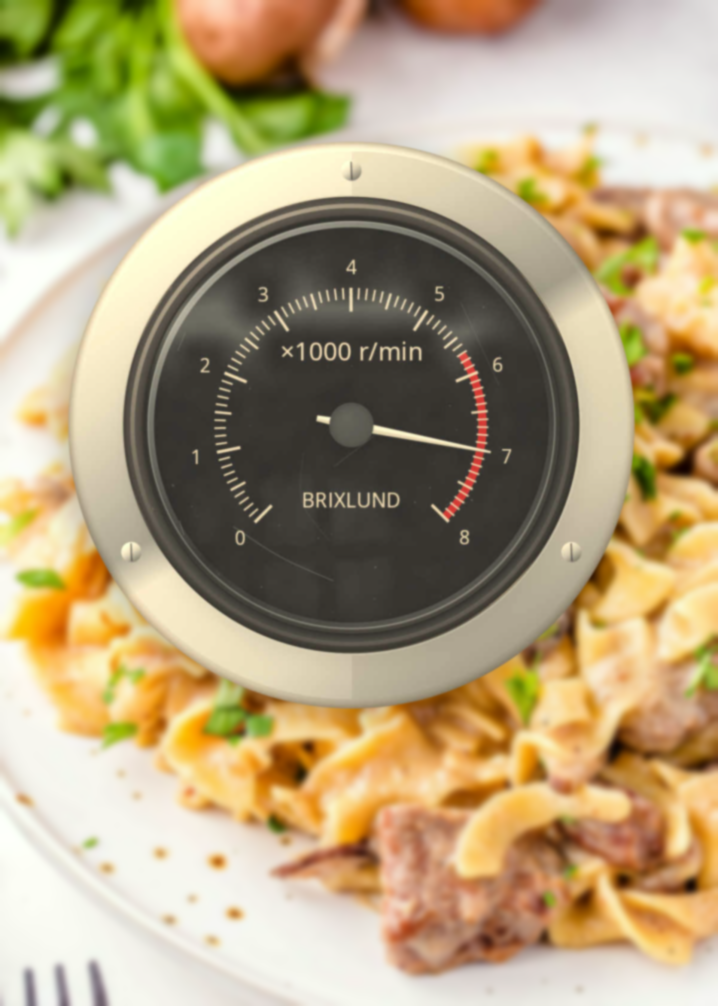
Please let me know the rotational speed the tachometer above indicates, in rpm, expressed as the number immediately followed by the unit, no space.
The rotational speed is 7000rpm
